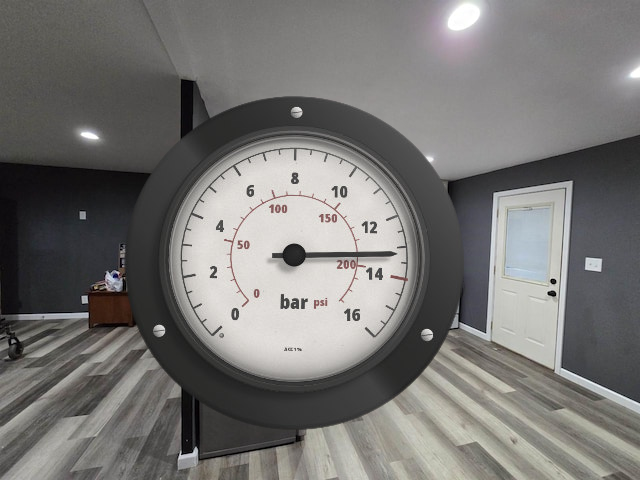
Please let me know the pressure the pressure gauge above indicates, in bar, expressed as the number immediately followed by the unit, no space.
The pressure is 13.25bar
